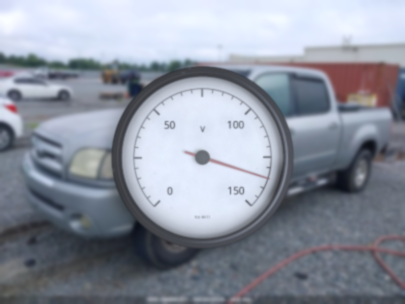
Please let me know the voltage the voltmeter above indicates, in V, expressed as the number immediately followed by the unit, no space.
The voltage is 135V
